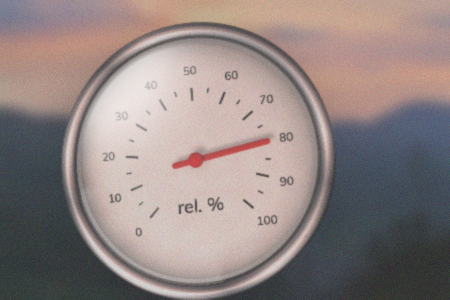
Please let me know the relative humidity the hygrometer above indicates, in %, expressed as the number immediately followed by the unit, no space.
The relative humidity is 80%
